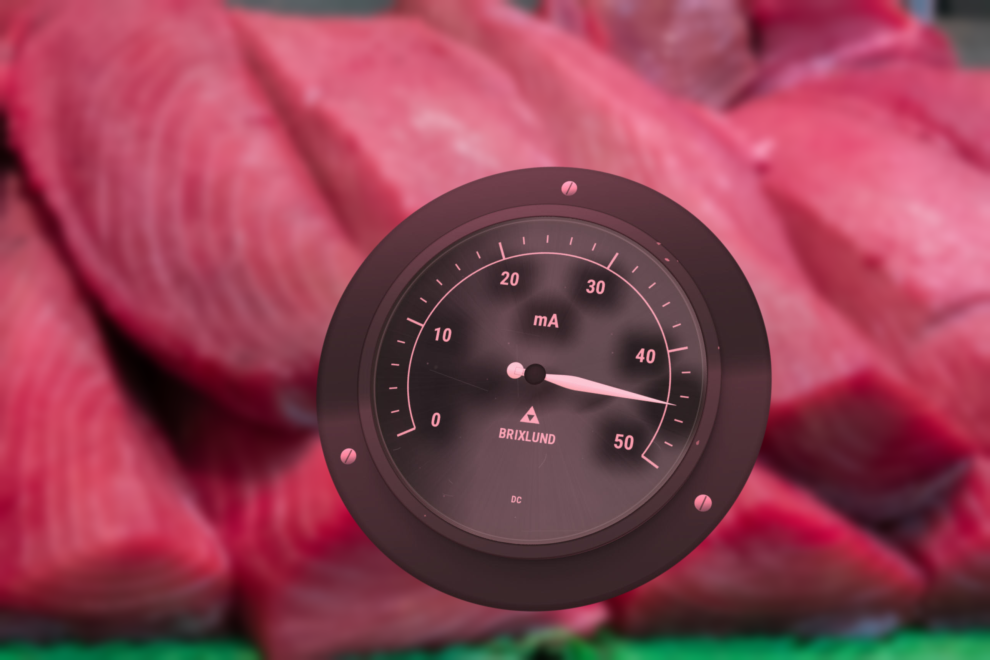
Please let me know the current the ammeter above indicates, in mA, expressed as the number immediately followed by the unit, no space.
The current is 45mA
